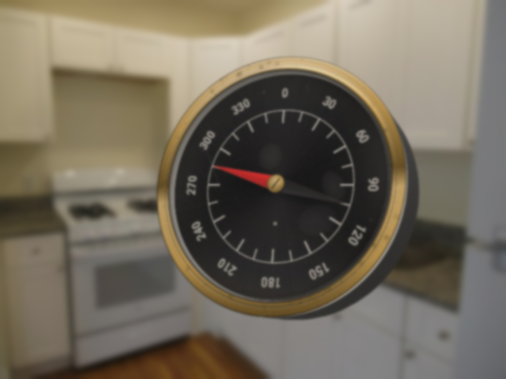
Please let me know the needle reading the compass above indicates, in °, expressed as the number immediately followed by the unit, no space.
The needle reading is 285°
